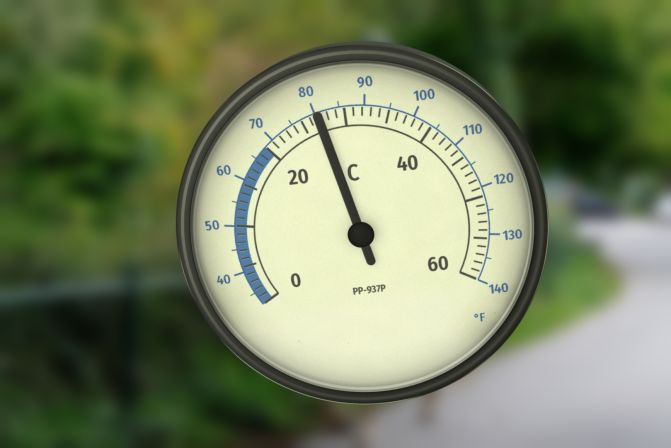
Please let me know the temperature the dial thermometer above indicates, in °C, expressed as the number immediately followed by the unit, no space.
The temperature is 27°C
